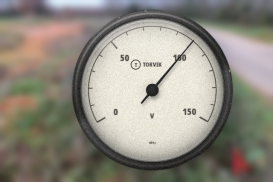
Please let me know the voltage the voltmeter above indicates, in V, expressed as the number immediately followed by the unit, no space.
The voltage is 100V
